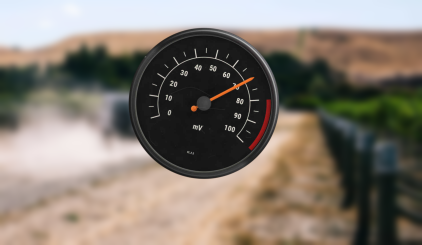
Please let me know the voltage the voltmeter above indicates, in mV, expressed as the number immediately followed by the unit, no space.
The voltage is 70mV
